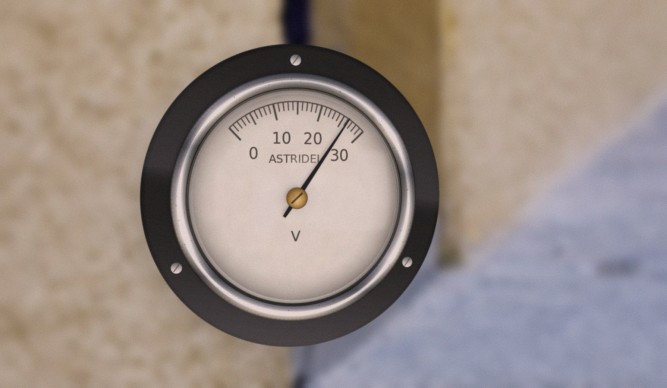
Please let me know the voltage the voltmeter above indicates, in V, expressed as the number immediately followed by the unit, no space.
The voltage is 26V
